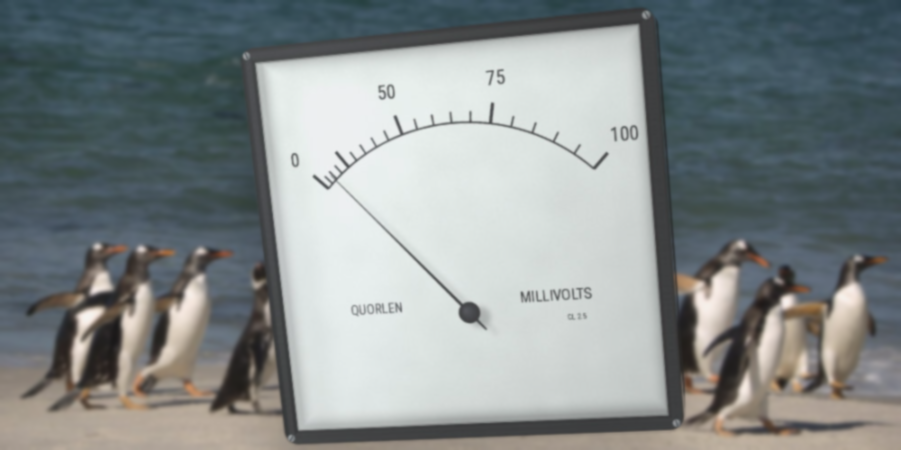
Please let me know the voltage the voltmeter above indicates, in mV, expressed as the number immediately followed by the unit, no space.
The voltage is 15mV
